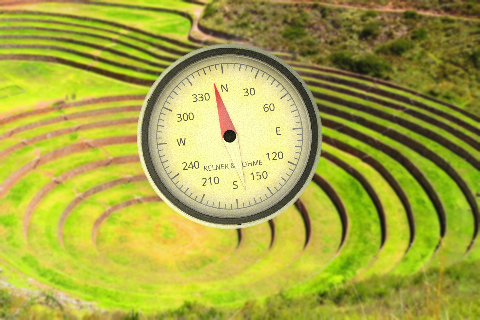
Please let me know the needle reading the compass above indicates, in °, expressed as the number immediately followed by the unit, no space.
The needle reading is 350°
